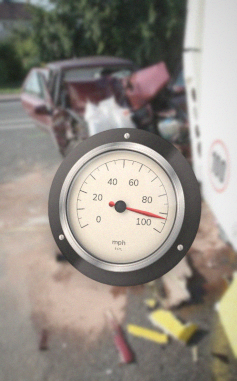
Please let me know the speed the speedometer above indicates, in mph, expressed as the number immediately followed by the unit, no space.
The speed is 92.5mph
